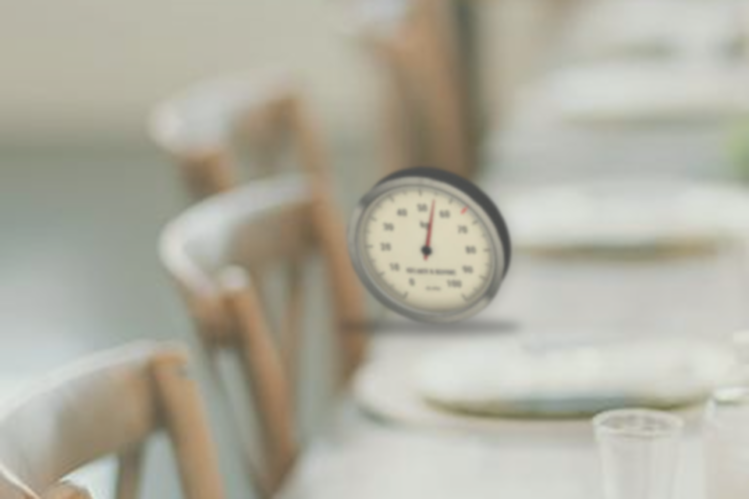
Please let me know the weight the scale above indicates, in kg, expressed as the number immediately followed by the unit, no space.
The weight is 55kg
